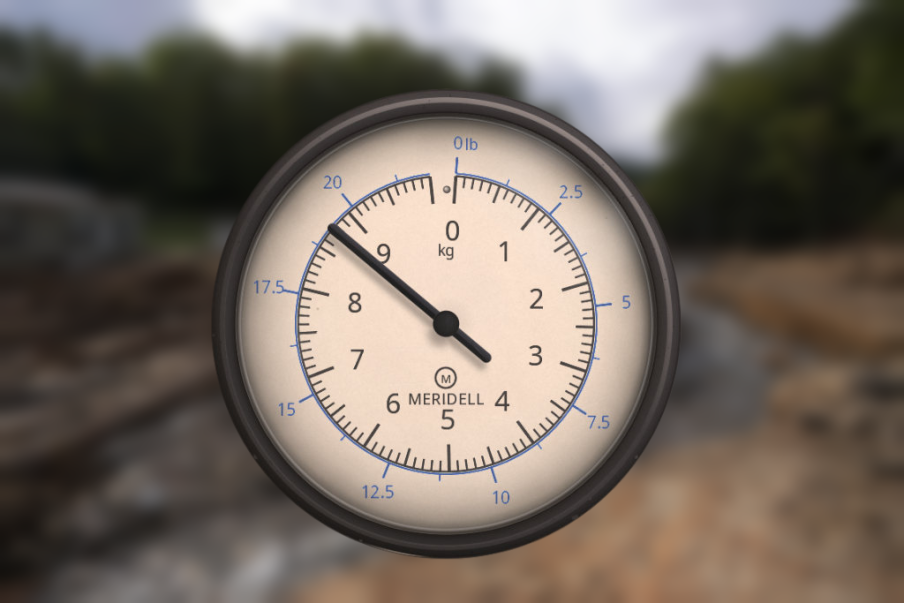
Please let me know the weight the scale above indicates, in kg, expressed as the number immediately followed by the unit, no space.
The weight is 8.75kg
